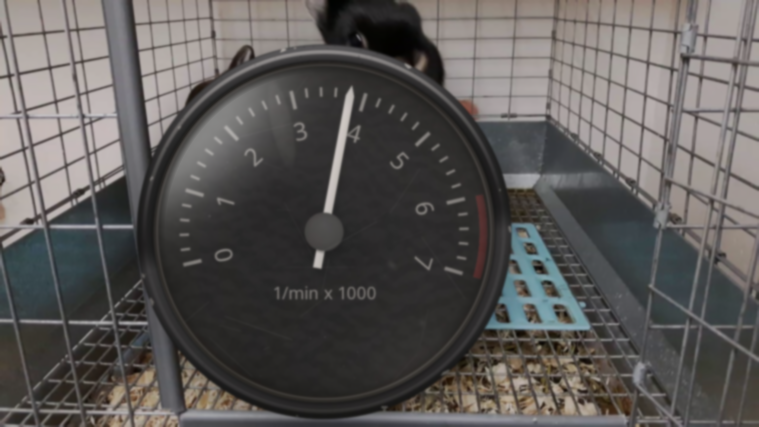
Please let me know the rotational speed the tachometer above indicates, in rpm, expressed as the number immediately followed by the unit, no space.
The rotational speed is 3800rpm
